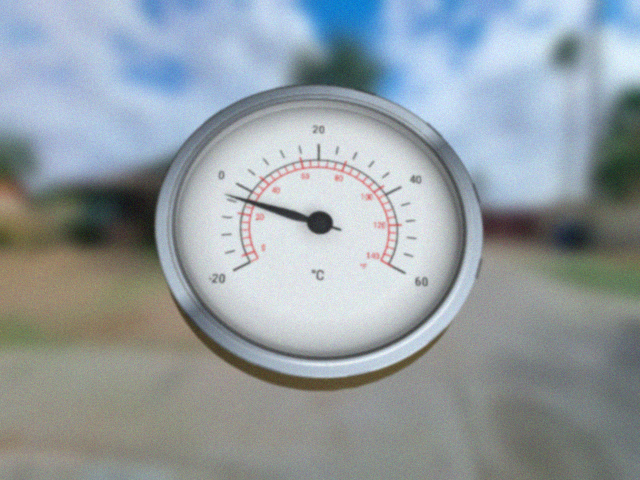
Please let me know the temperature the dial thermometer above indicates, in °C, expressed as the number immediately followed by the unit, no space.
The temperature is -4°C
